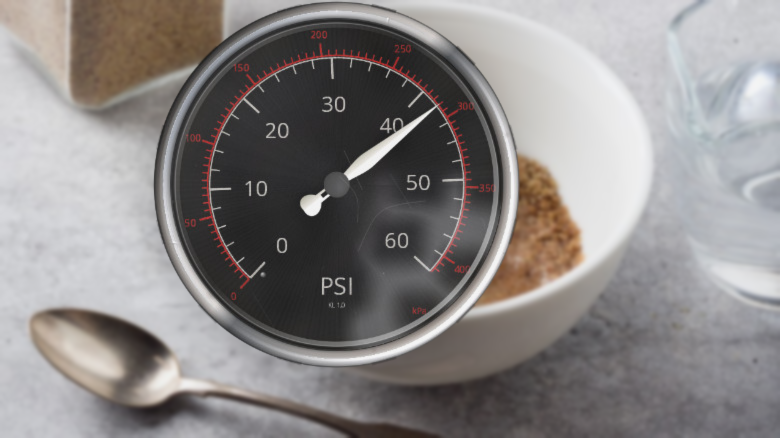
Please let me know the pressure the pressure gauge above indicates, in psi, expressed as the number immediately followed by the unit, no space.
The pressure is 42psi
